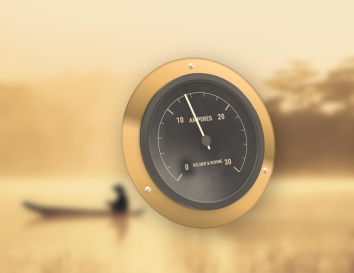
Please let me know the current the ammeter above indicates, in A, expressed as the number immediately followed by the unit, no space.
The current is 13A
